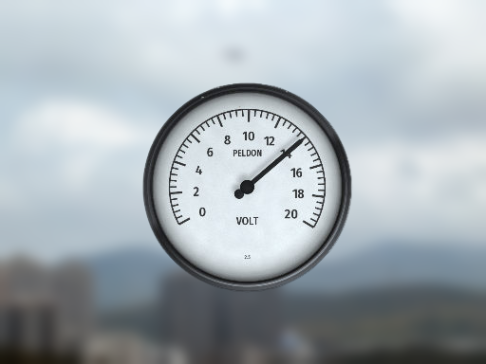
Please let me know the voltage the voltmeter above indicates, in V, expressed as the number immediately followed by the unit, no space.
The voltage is 14V
